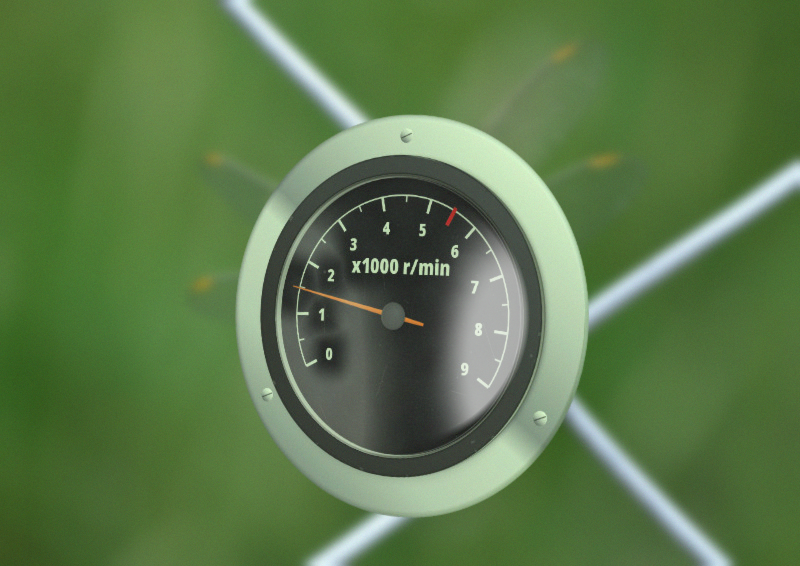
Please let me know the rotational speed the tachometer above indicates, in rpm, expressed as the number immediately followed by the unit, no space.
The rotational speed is 1500rpm
